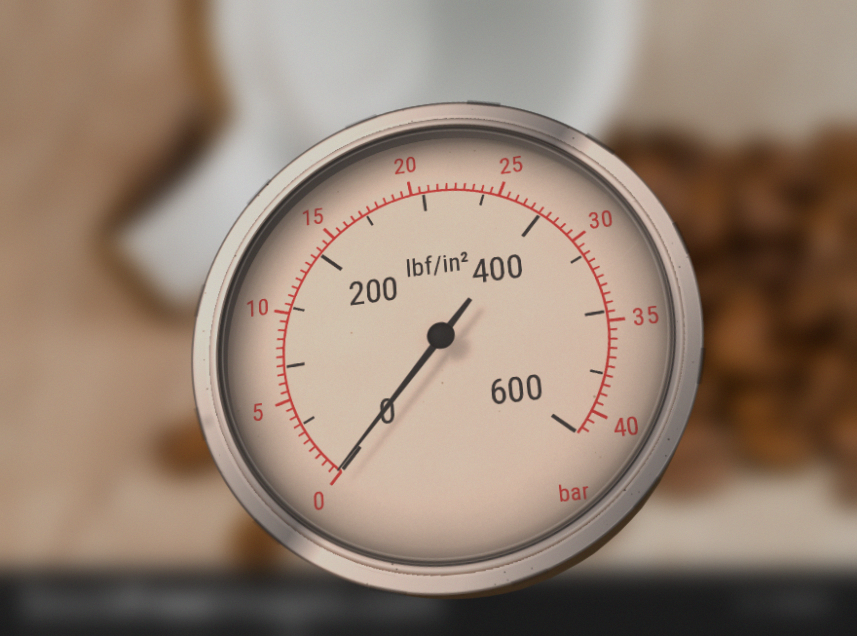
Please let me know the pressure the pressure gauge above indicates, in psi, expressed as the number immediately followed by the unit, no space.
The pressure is 0psi
